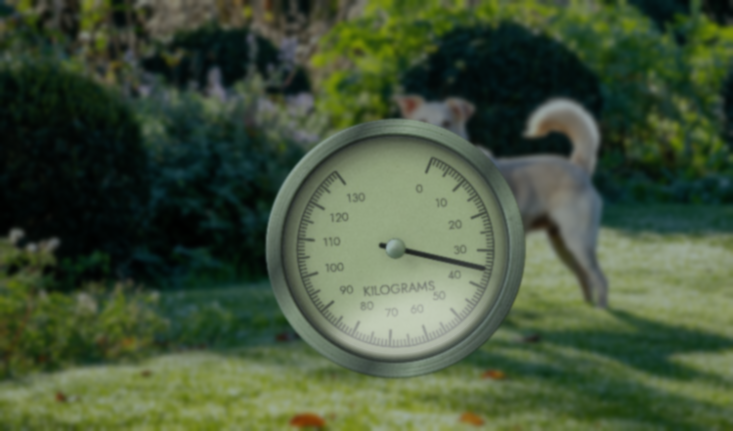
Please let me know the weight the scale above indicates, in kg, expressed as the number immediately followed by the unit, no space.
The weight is 35kg
